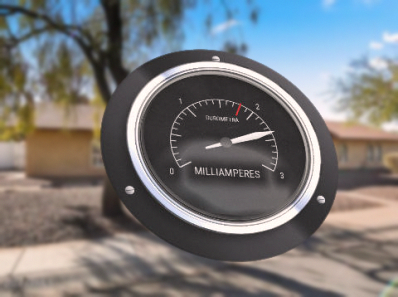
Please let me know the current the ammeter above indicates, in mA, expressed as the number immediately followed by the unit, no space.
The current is 2.4mA
